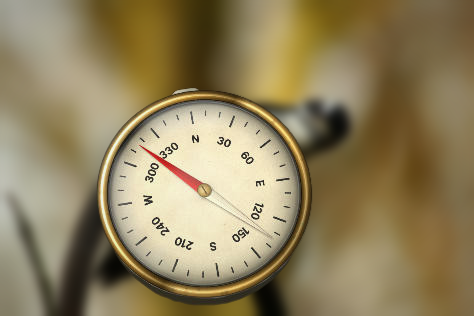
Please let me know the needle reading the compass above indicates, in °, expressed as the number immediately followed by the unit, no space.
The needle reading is 315°
